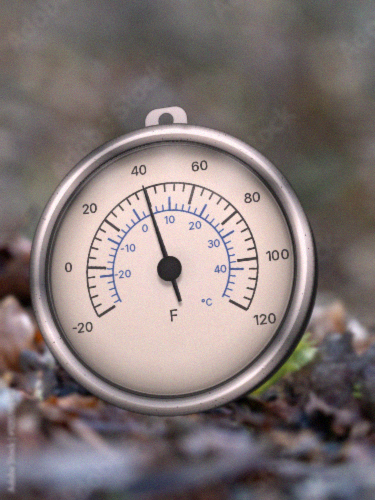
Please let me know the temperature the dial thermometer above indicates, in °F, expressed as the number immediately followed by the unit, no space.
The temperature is 40°F
